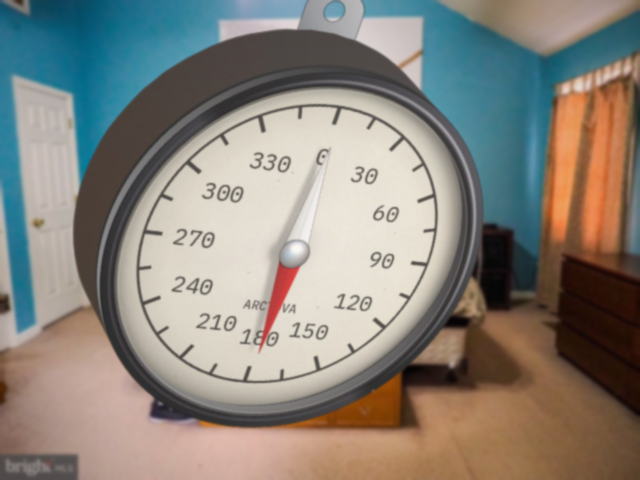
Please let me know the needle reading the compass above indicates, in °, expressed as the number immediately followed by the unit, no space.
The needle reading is 180°
